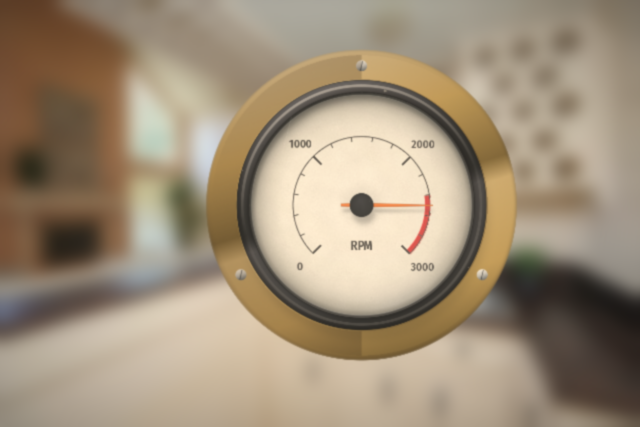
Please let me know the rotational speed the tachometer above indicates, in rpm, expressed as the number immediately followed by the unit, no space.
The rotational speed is 2500rpm
